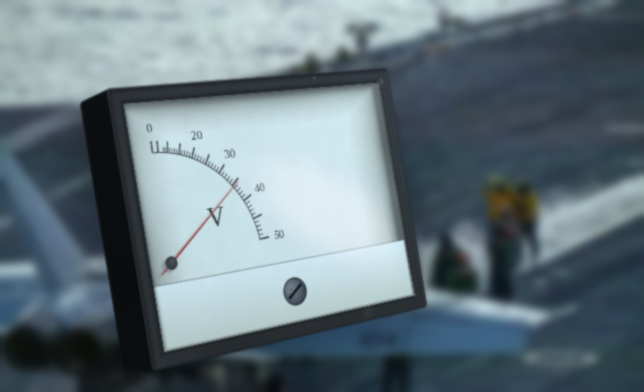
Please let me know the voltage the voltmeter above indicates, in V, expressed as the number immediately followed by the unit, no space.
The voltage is 35V
